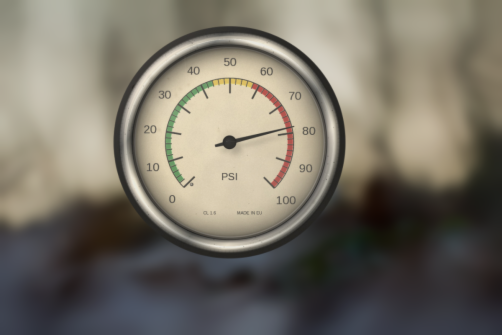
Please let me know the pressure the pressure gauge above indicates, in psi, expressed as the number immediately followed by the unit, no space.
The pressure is 78psi
